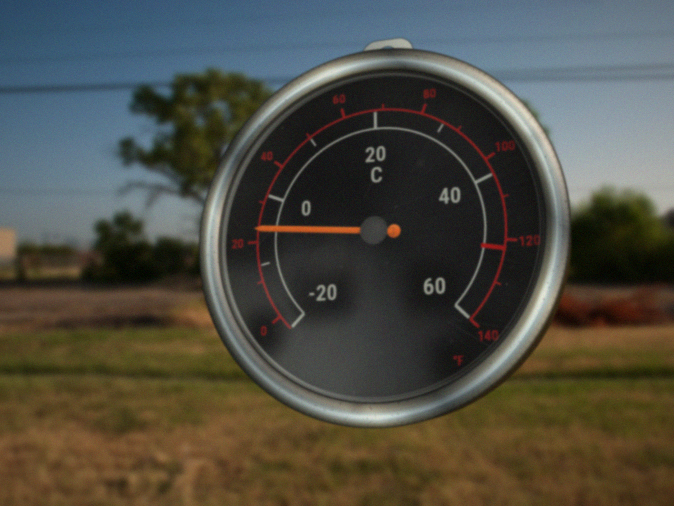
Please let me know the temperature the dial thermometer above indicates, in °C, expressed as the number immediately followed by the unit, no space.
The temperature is -5°C
